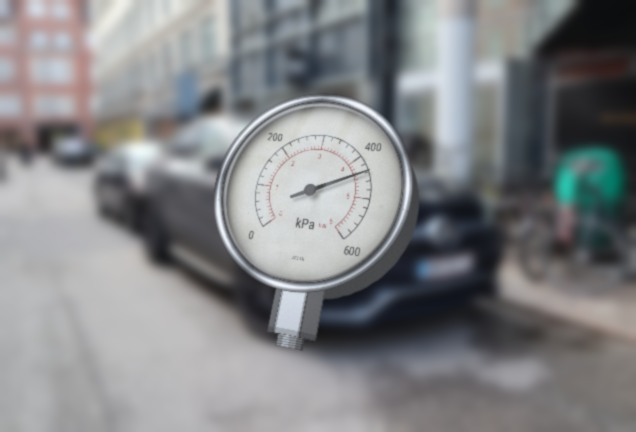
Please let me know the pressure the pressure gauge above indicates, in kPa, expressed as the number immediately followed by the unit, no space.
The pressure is 440kPa
